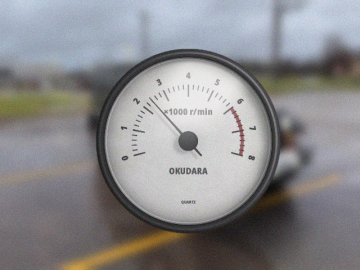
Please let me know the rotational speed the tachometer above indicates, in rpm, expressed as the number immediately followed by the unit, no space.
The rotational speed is 2400rpm
